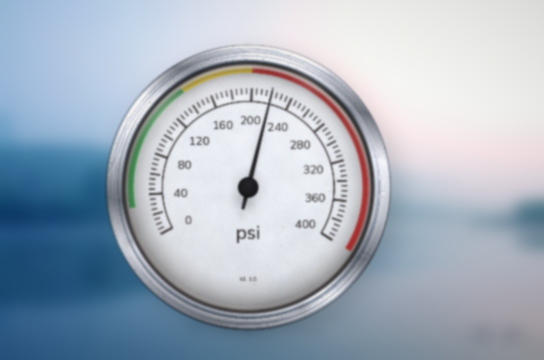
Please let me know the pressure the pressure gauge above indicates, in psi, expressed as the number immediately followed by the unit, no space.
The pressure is 220psi
